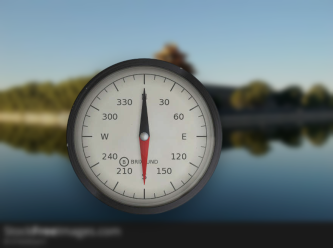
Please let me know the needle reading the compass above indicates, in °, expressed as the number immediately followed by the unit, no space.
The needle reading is 180°
